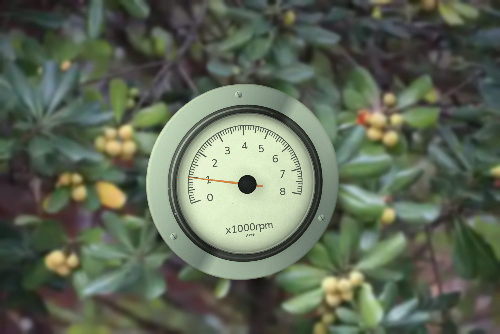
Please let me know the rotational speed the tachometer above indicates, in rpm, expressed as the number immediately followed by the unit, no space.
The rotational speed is 1000rpm
